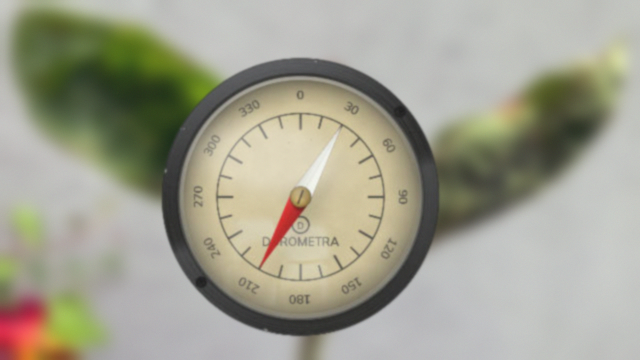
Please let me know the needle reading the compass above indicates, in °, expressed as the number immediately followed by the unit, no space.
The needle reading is 210°
